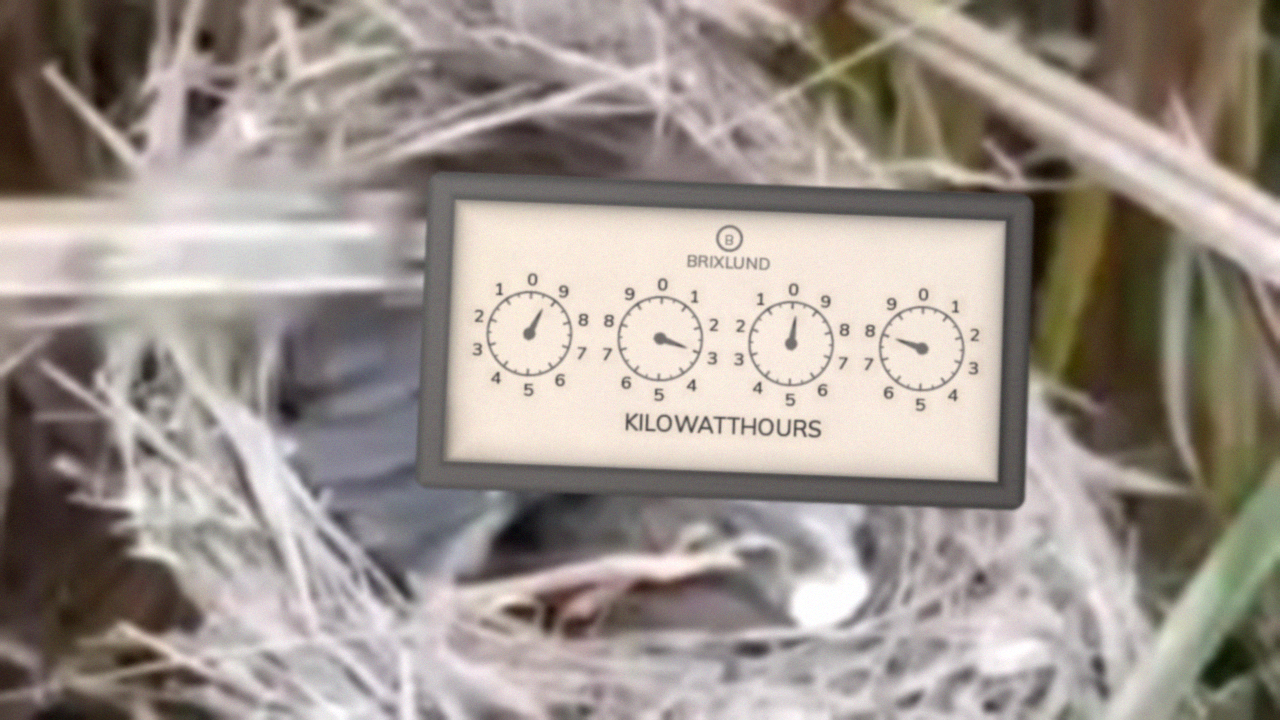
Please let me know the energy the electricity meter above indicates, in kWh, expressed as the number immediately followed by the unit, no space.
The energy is 9298kWh
